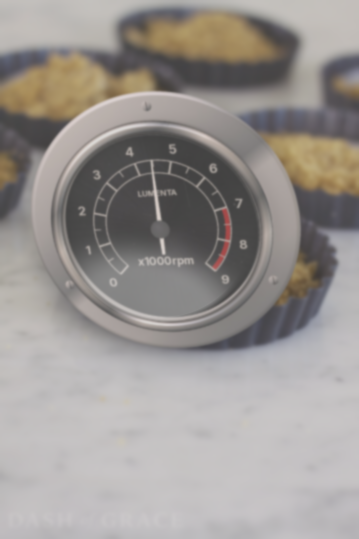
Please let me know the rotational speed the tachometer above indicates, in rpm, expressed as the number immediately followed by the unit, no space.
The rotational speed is 4500rpm
